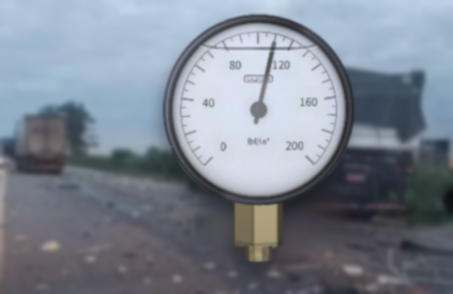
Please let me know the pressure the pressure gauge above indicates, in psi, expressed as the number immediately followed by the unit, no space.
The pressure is 110psi
